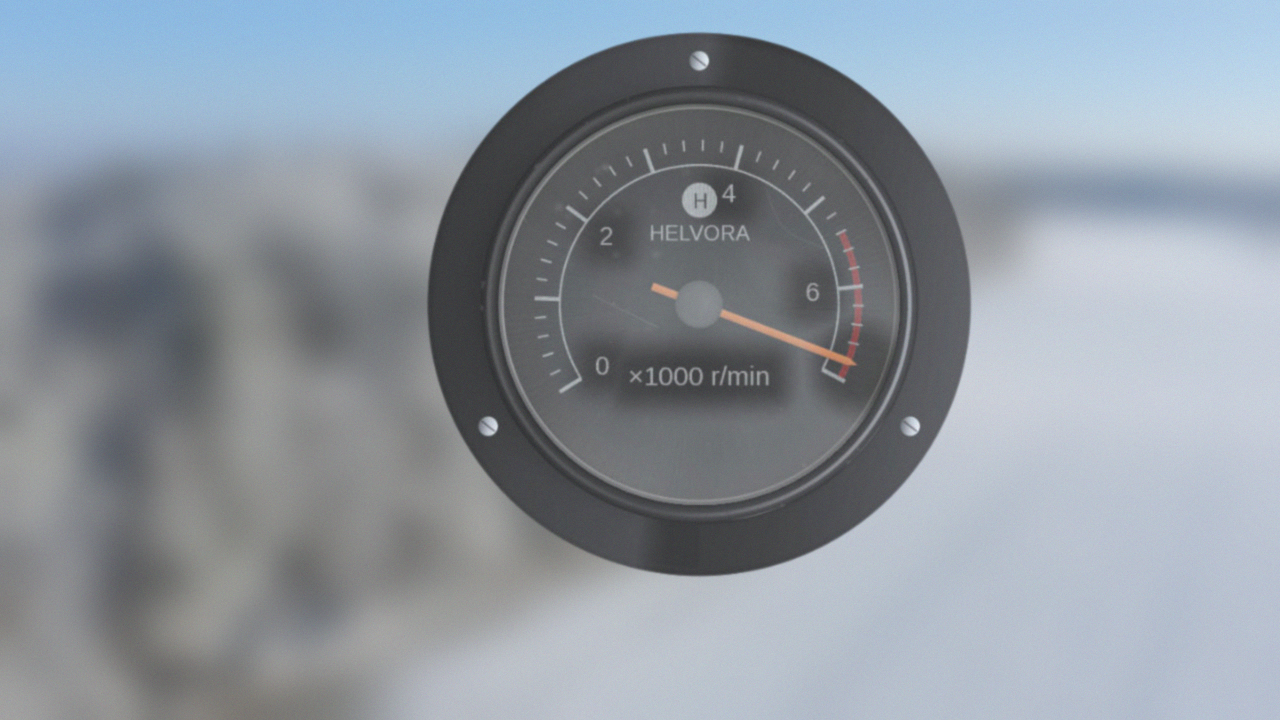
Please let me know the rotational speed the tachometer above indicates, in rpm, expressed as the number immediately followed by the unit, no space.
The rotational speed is 6800rpm
